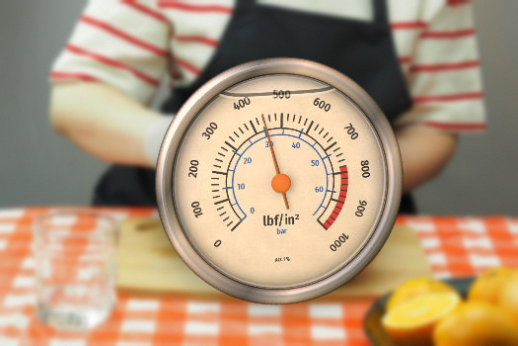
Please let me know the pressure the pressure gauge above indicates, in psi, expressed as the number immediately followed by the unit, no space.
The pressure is 440psi
